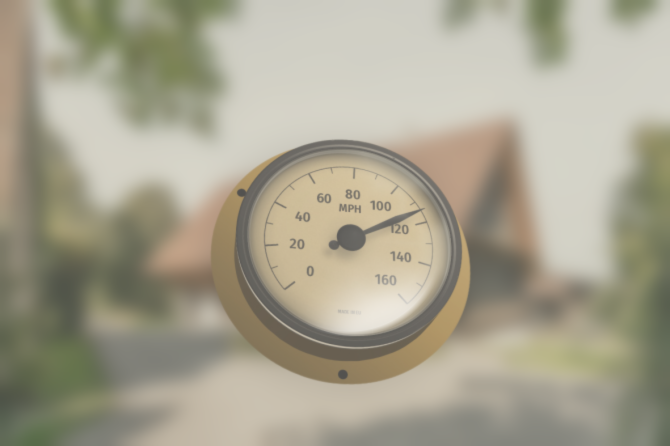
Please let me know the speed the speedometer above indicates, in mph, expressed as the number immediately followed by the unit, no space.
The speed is 115mph
